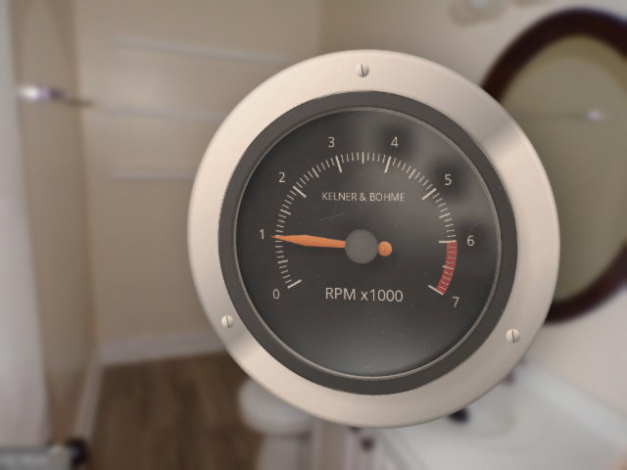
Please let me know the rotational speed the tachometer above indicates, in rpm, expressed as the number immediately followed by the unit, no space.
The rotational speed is 1000rpm
